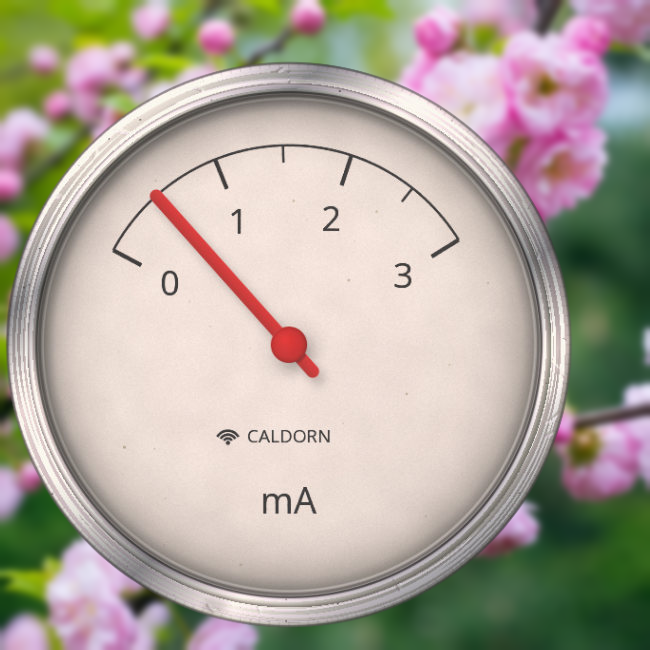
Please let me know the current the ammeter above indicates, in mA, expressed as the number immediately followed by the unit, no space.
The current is 0.5mA
